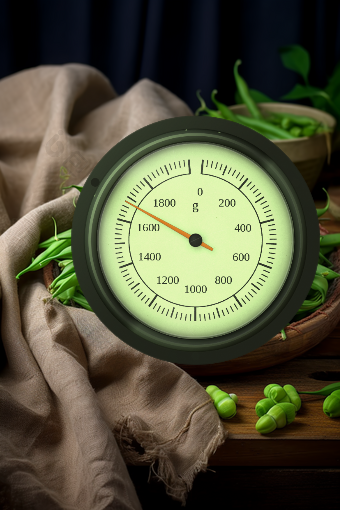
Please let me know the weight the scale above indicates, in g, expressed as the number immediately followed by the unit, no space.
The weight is 1680g
